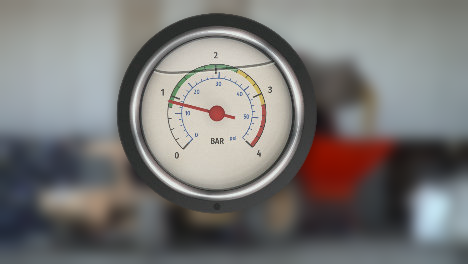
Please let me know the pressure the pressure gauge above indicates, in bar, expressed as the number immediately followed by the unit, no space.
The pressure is 0.9bar
